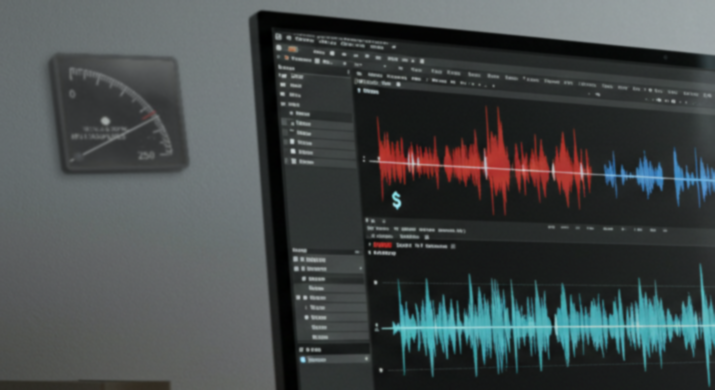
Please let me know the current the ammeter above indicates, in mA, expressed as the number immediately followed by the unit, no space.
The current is 175mA
